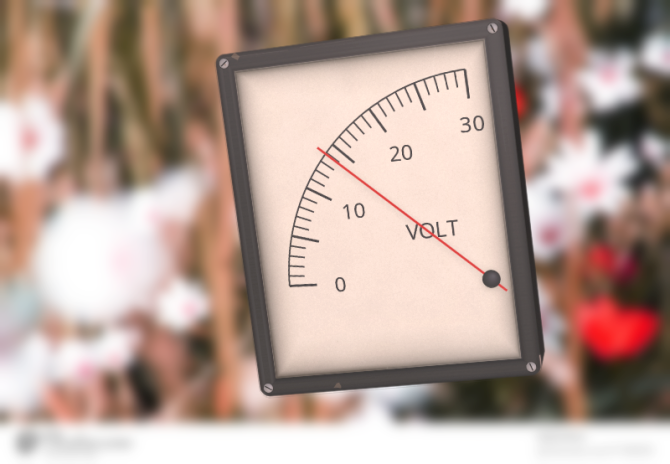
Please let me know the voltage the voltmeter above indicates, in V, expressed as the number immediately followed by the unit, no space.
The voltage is 14V
